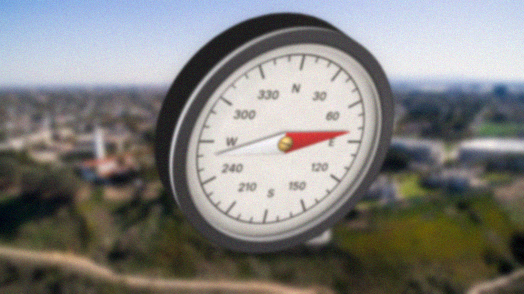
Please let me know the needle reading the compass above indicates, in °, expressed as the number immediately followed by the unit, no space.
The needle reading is 80°
